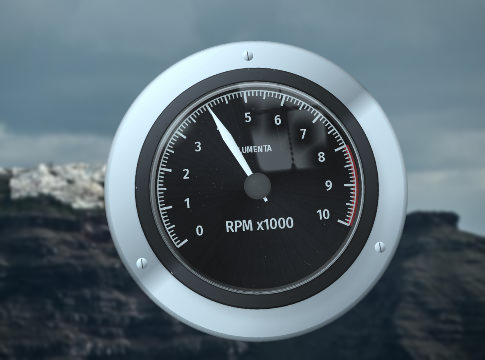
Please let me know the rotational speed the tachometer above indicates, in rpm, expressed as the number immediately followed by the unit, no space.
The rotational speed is 4000rpm
